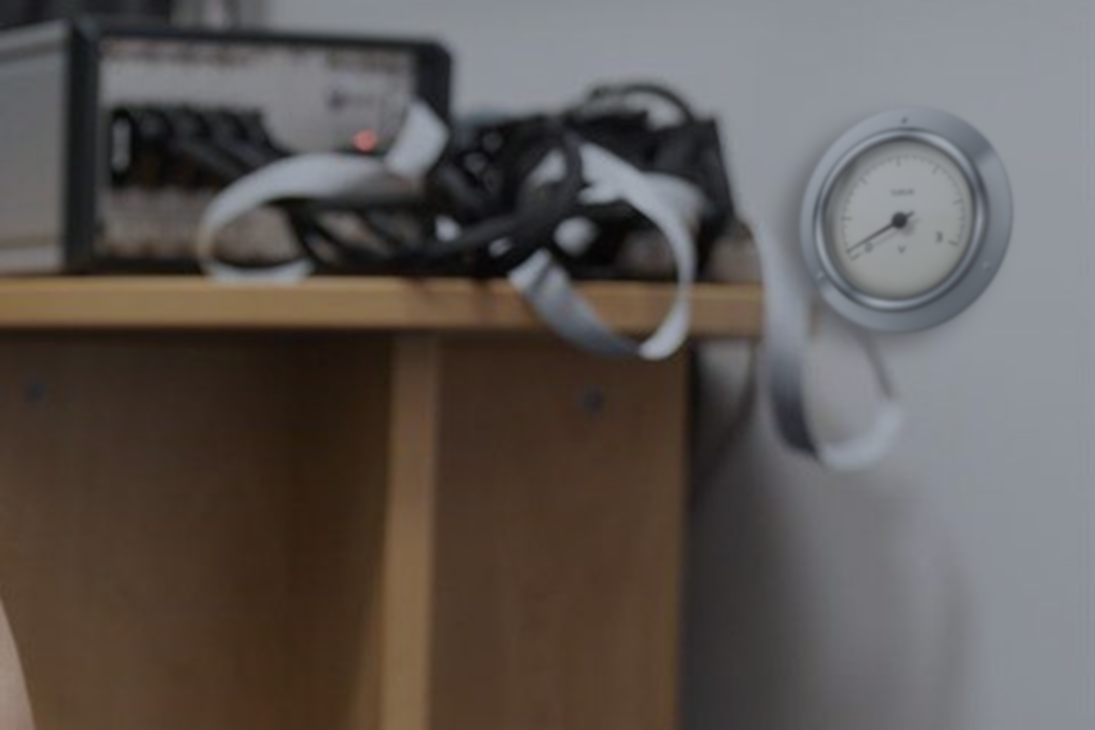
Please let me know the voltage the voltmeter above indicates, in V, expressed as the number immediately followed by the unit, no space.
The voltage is 0.1V
